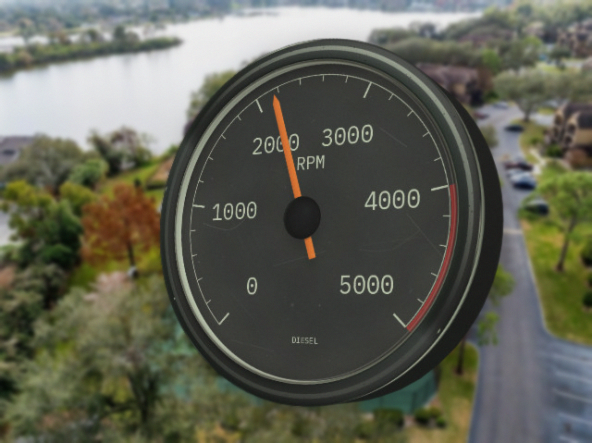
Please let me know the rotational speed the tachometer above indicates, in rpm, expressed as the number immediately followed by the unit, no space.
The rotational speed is 2200rpm
